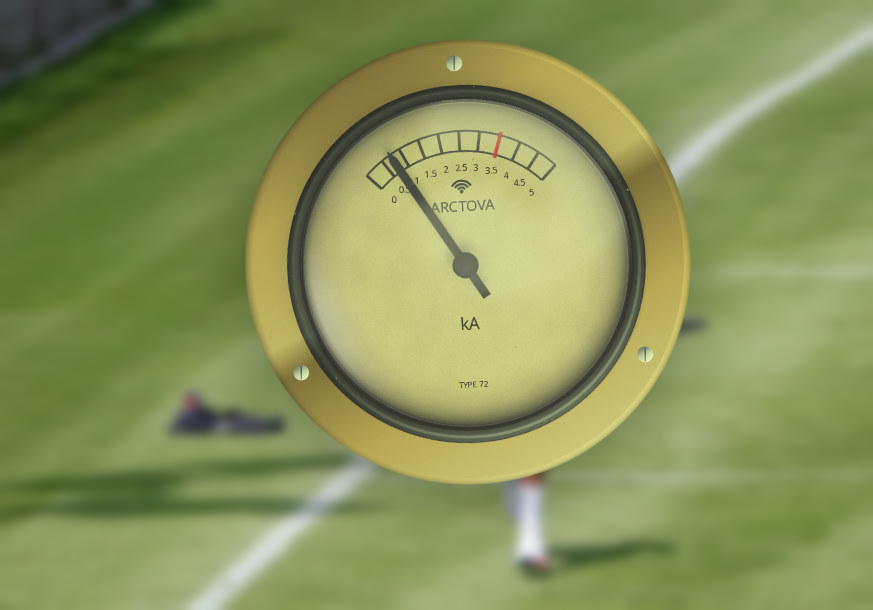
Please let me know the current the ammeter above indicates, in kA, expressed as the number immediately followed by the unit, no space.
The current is 0.75kA
